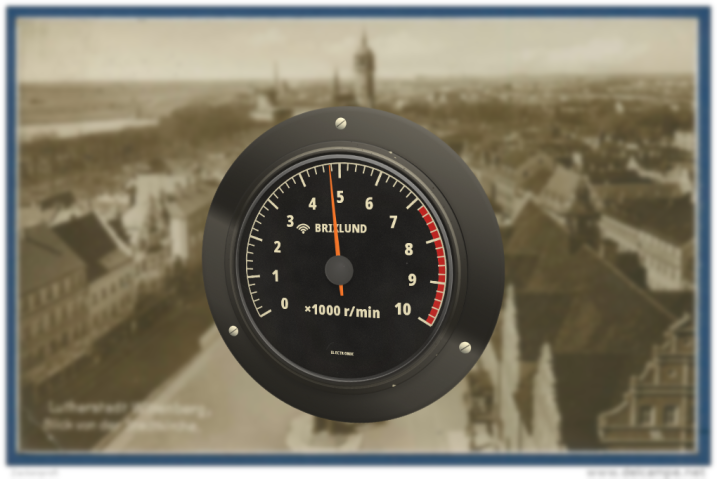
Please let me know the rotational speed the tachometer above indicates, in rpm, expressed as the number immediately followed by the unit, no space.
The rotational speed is 4800rpm
